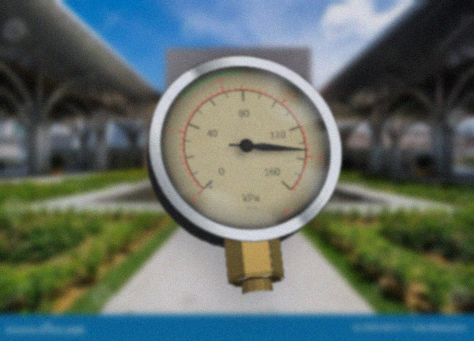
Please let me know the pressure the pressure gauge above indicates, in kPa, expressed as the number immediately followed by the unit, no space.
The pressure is 135kPa
